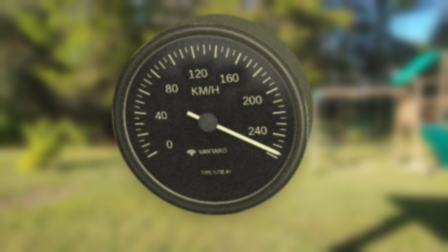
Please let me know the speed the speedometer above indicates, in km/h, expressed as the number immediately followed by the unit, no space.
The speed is 255km/h
